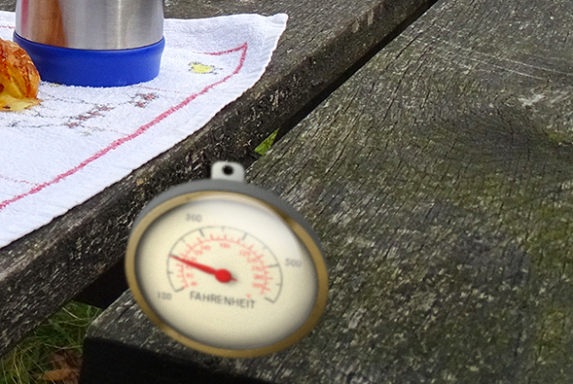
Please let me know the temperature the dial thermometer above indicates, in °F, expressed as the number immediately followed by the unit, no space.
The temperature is 200°F
